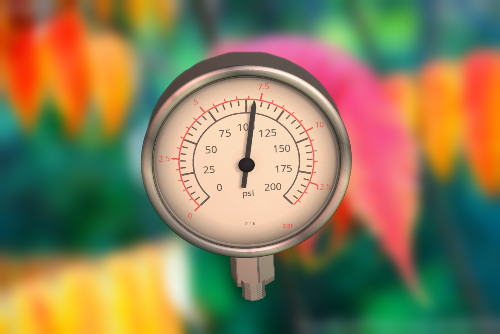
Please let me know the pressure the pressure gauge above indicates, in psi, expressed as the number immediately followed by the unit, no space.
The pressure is 105psi
